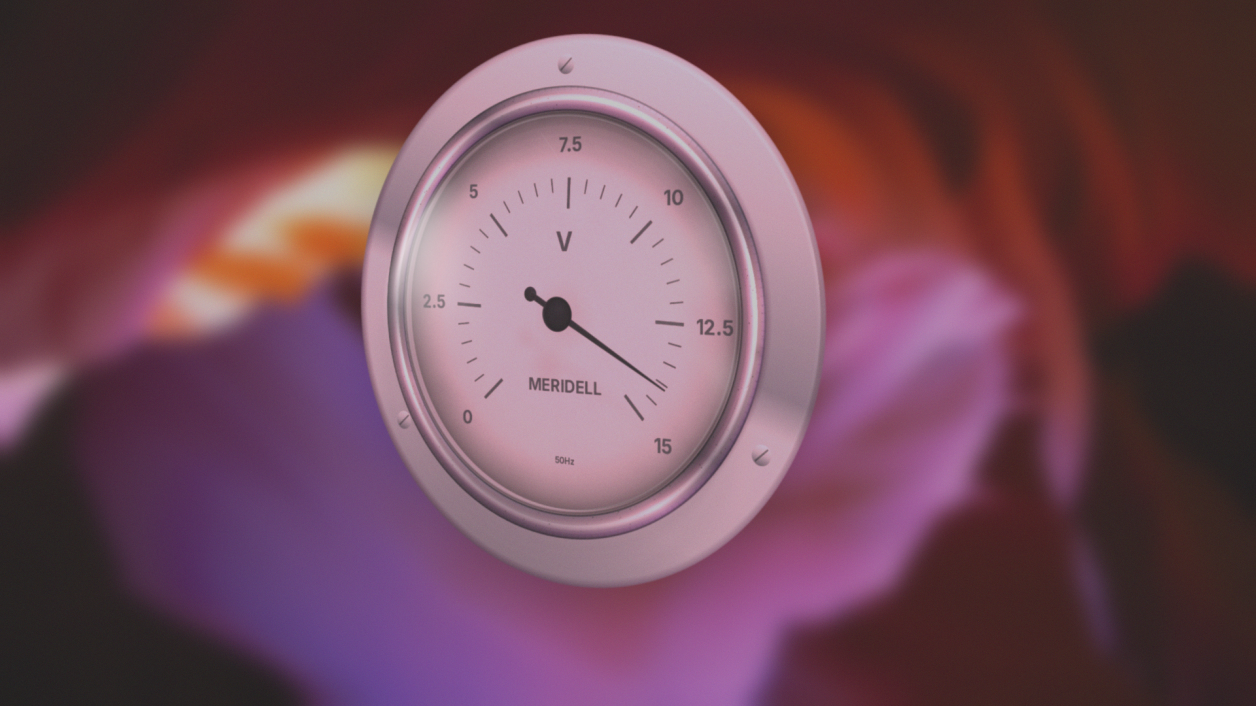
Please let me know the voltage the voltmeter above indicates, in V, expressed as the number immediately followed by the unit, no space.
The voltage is 14V
